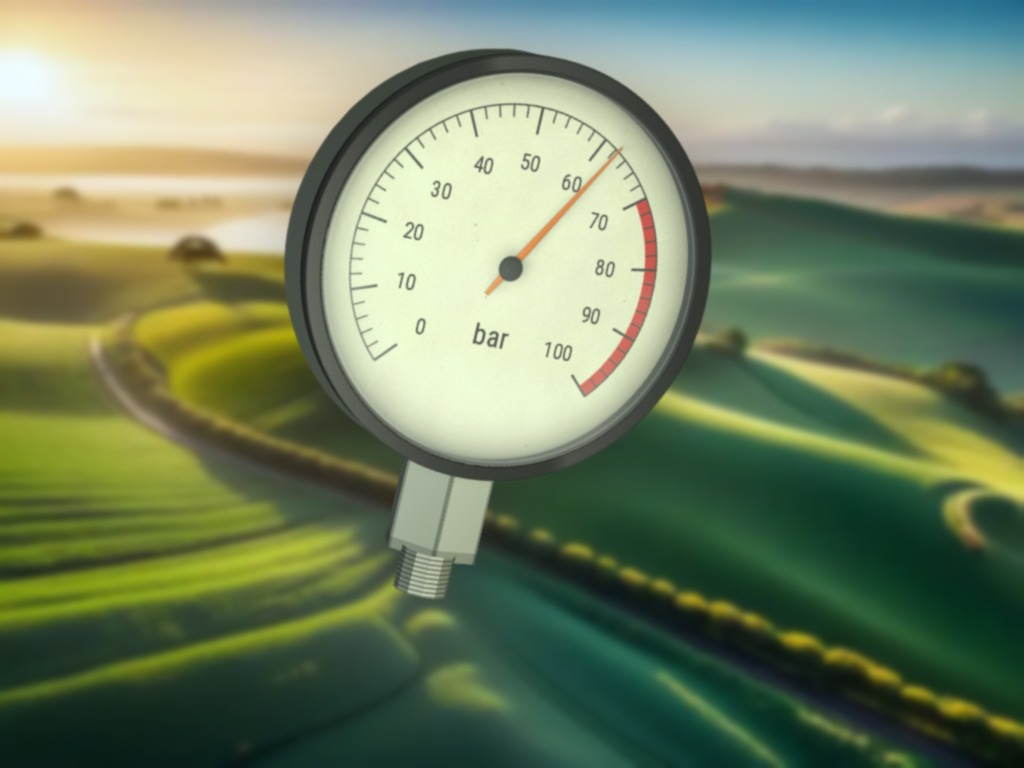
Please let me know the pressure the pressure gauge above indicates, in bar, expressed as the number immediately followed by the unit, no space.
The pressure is 62bar
